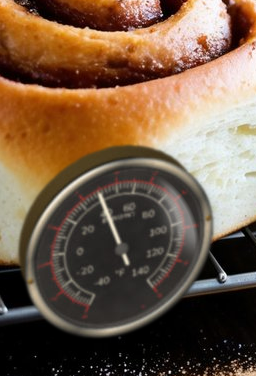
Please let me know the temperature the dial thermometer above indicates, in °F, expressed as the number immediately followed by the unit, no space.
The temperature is 40°F
